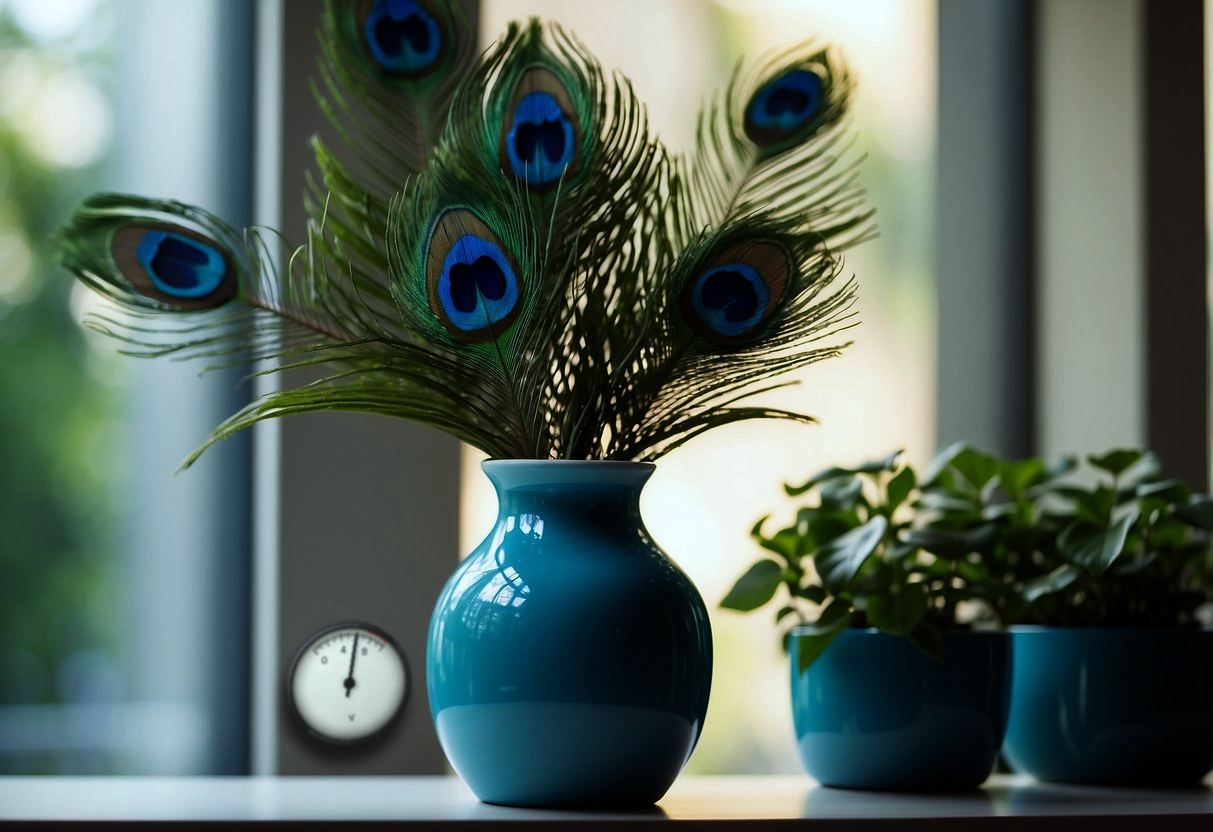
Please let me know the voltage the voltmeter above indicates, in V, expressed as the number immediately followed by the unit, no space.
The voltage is 6V
